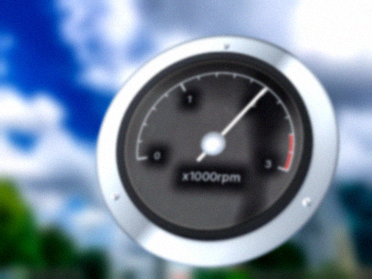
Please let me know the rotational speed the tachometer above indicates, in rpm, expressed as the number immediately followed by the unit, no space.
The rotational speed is 2000rpm
